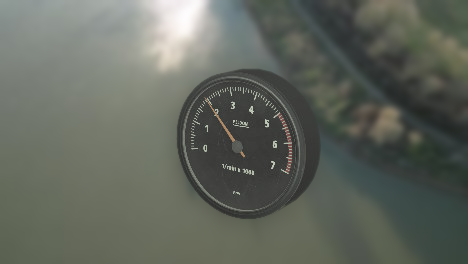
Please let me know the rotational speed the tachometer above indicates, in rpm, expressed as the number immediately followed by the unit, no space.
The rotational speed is 2000rpm
